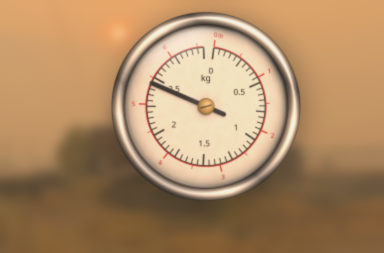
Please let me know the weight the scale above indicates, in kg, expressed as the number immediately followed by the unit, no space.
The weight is 2.45kg
